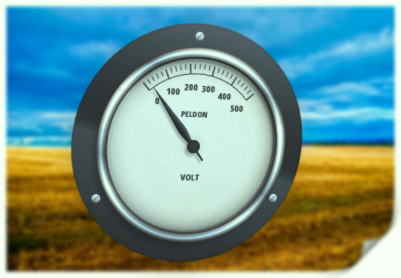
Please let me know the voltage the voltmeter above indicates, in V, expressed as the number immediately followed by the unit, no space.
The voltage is 20V
